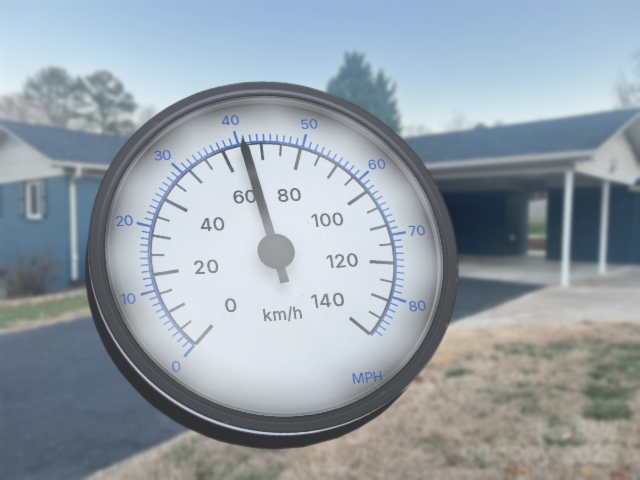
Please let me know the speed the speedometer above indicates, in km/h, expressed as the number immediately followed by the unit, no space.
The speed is 65km/h
